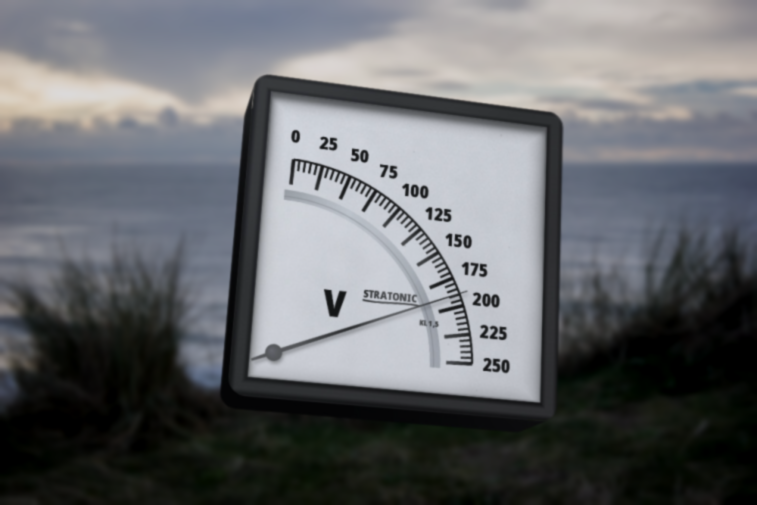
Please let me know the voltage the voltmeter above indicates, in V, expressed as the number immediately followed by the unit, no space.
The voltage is 190V
